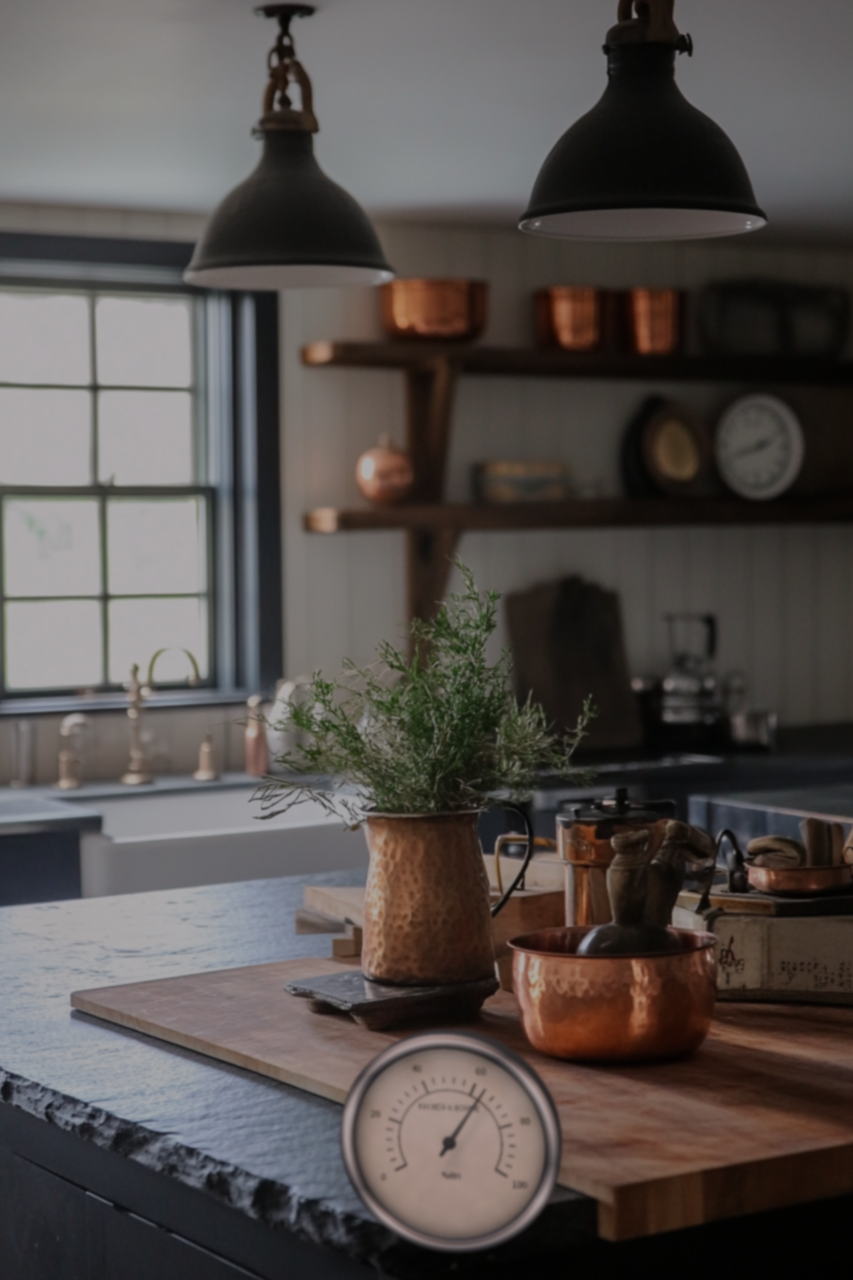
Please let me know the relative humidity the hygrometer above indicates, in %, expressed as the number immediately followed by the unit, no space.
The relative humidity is 64%
